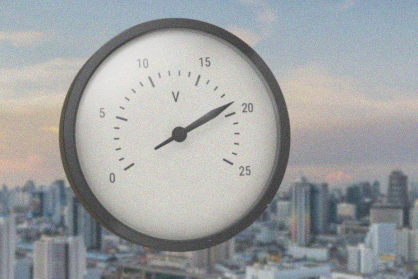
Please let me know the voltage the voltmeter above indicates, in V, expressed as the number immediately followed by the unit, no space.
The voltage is 19V
